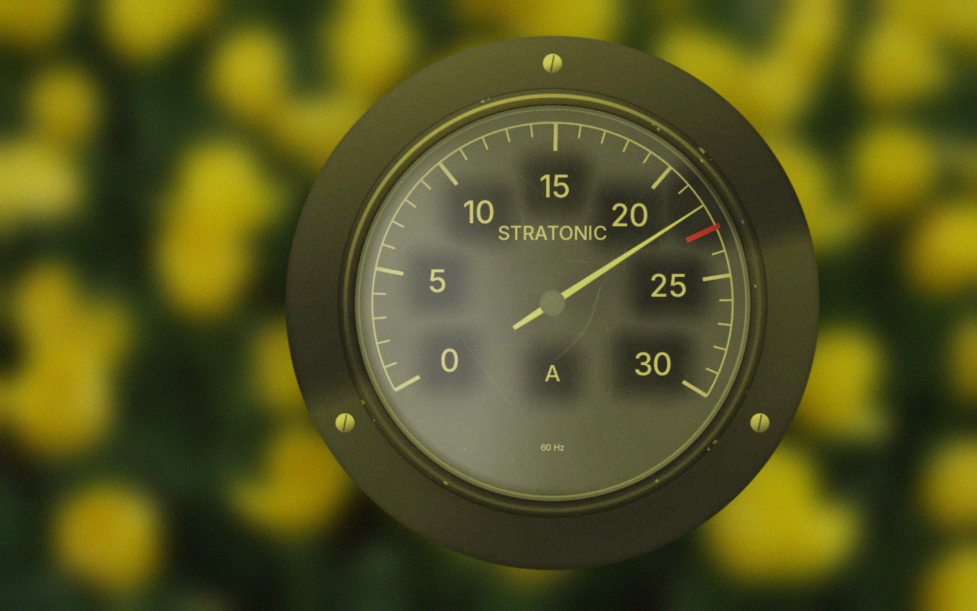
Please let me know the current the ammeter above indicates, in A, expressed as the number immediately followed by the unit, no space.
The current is 22A
